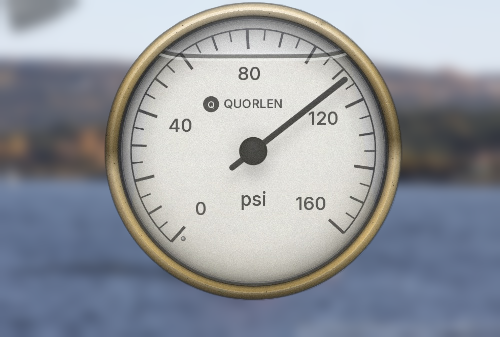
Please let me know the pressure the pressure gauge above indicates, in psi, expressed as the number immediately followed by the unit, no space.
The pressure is 112.5psi
